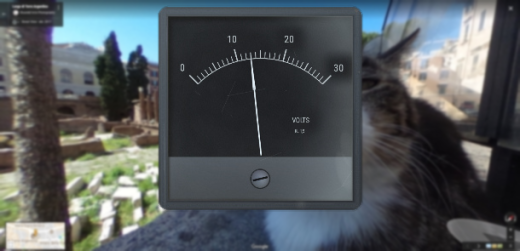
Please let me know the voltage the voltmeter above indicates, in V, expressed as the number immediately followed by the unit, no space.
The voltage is 13V
